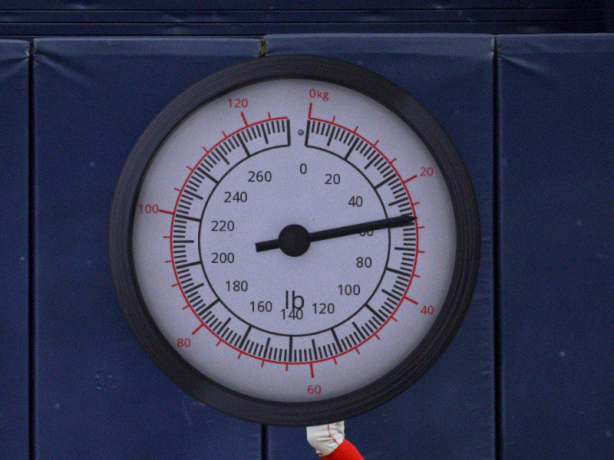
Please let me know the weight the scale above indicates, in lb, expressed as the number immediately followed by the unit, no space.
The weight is 58lb
